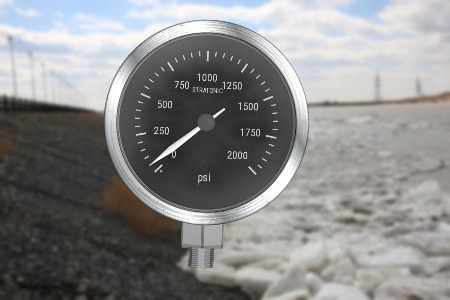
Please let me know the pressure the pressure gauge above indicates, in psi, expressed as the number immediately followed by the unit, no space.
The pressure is 50psi
